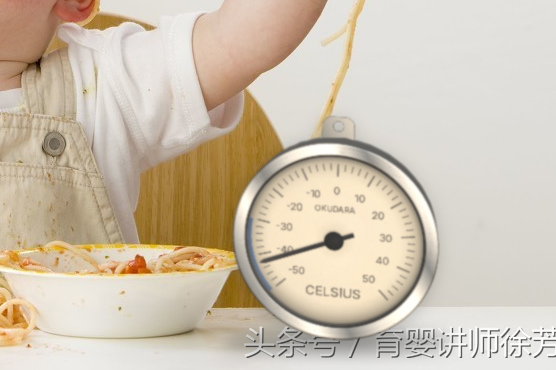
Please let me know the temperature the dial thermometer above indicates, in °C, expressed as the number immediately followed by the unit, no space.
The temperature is -42°C
